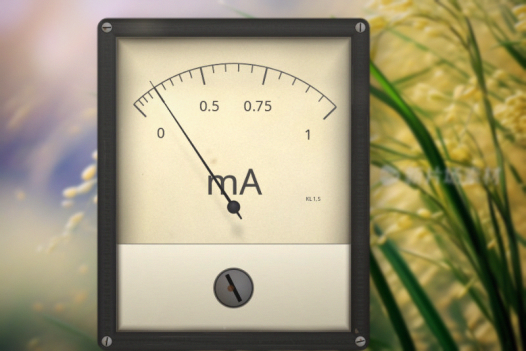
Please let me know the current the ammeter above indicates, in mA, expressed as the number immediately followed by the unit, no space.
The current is 0.25mA
